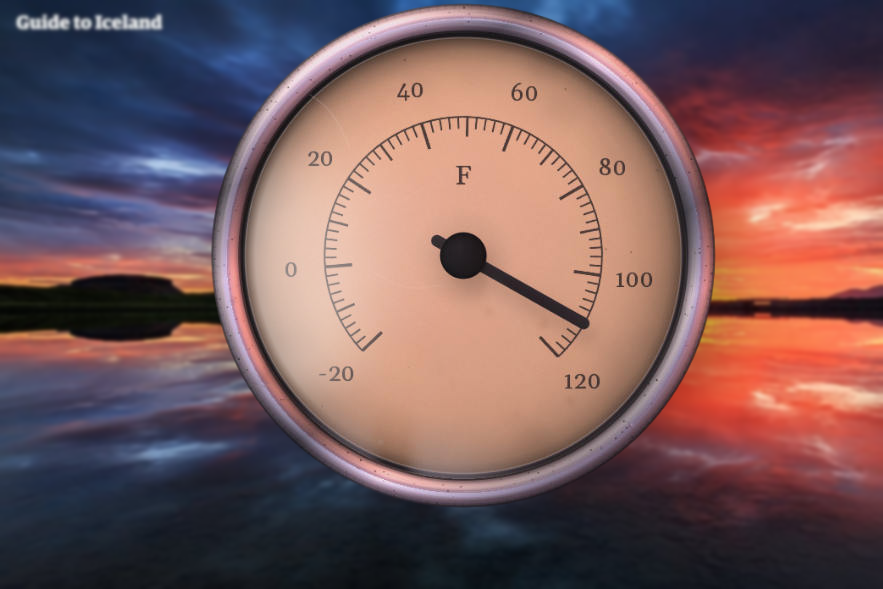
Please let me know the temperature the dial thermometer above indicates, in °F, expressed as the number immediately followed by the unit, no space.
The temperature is 111°F
